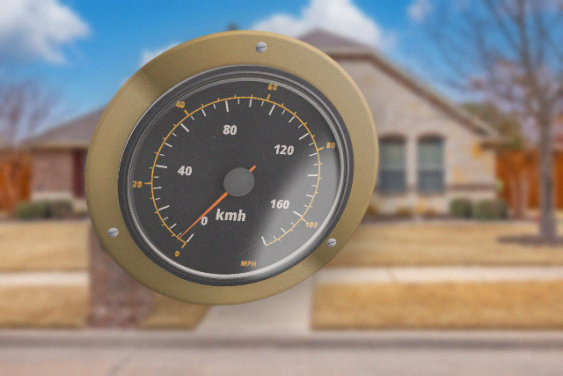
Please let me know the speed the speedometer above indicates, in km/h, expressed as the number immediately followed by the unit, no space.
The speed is 5km/h
